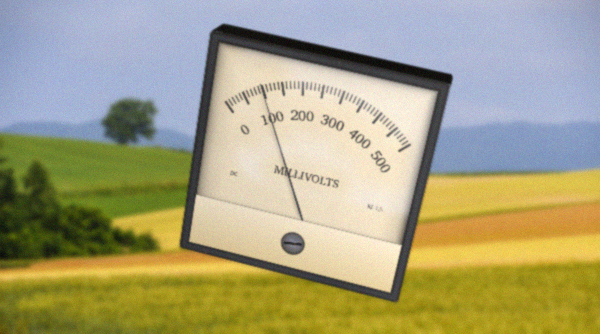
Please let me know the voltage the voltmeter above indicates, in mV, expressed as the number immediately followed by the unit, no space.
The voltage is 100mV
